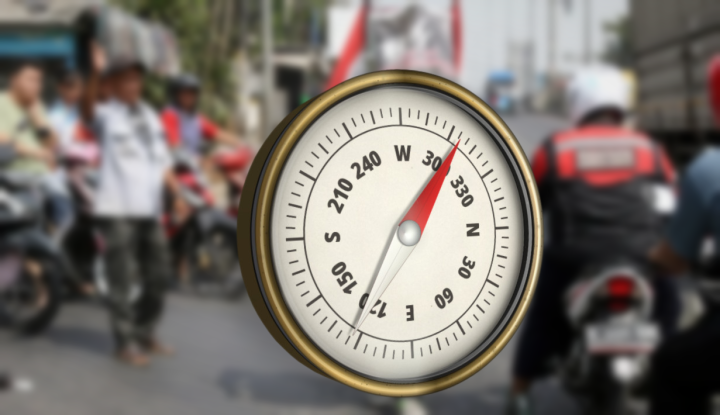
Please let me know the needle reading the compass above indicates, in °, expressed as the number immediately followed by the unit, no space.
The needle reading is 305°
